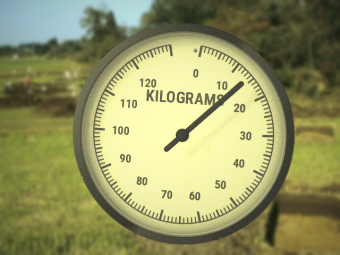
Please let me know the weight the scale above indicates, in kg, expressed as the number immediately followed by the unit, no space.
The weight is 14kg
